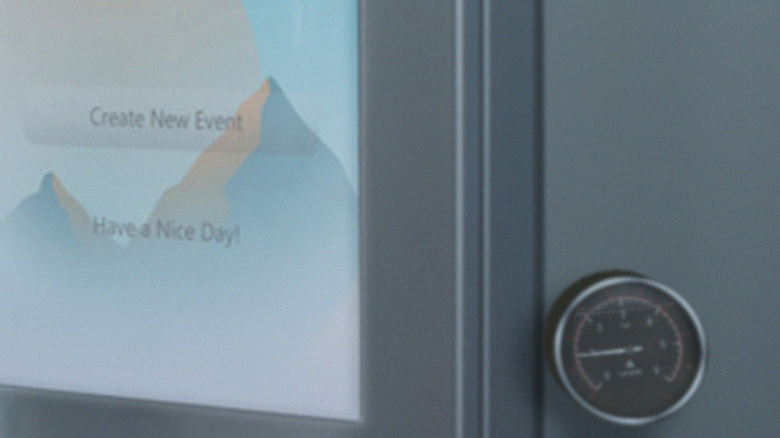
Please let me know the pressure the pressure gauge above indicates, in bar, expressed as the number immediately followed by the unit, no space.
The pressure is 1bar
